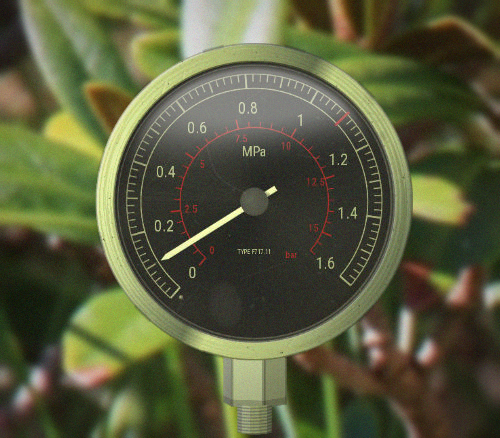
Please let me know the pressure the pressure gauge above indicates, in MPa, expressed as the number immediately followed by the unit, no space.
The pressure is 0.1MPa
